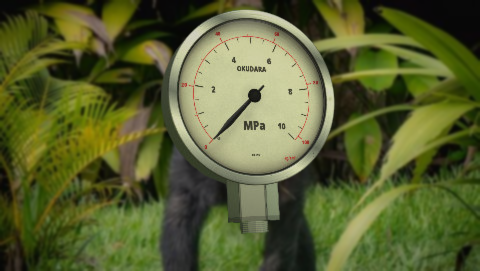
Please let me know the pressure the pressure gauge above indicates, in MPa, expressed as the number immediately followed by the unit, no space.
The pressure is 0MPa
